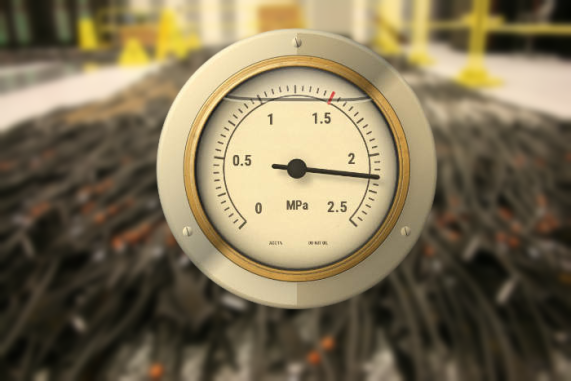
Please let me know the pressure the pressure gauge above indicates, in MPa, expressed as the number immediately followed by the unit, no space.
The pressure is 2.15MPa
